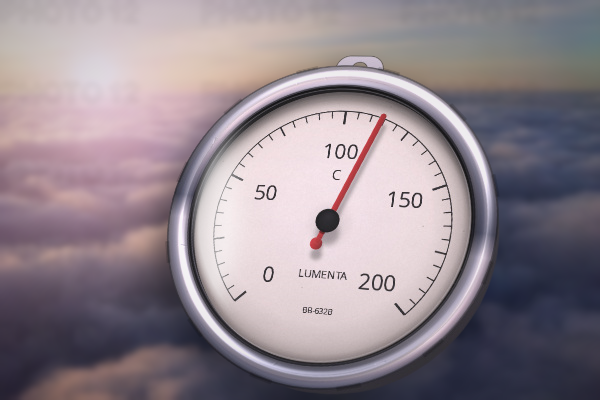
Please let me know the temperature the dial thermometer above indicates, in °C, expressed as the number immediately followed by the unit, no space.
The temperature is 115°C
